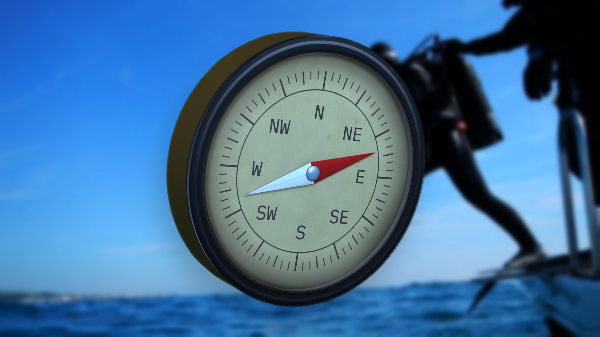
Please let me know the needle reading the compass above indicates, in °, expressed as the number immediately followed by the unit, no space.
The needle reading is 70°
